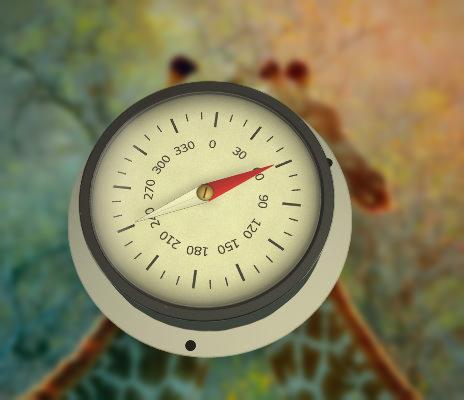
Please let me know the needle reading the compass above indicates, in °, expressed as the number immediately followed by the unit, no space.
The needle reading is 60°
